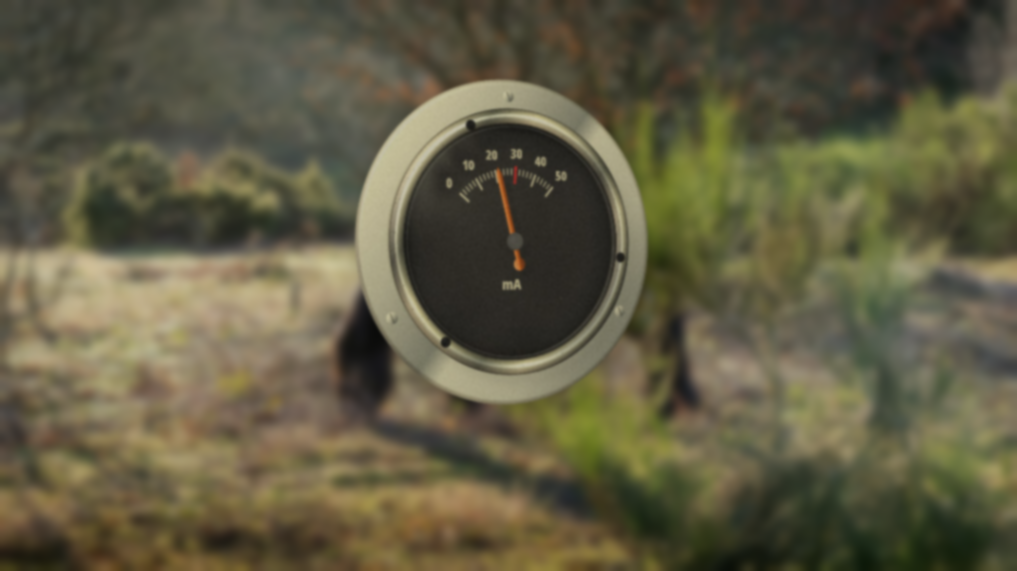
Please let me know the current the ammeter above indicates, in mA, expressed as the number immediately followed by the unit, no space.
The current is 20mA
